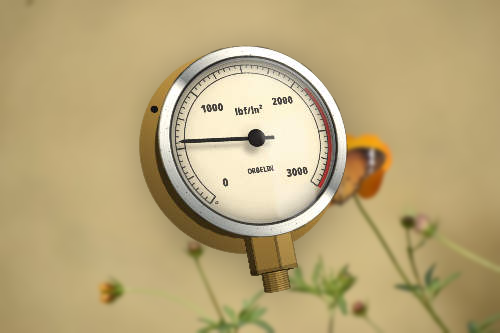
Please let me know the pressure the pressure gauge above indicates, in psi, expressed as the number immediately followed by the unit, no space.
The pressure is 550psi
